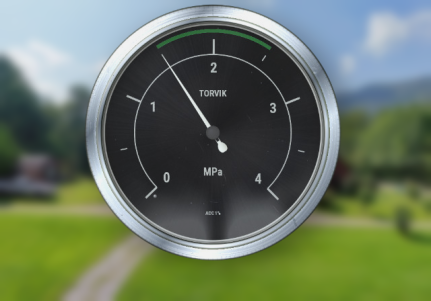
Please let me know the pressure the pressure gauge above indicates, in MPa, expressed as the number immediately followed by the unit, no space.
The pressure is 1.5MPa
